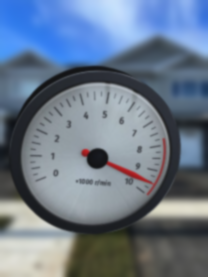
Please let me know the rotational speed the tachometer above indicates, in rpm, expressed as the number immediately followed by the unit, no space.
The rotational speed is 9500rpm
